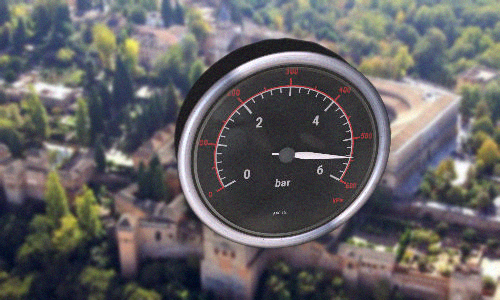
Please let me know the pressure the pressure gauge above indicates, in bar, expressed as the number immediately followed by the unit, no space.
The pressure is 5.4bar
